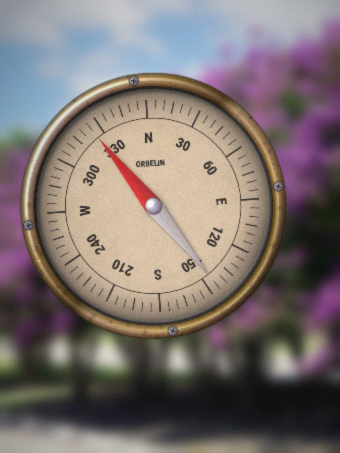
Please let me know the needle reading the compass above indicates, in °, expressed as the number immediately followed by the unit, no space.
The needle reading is 325°
